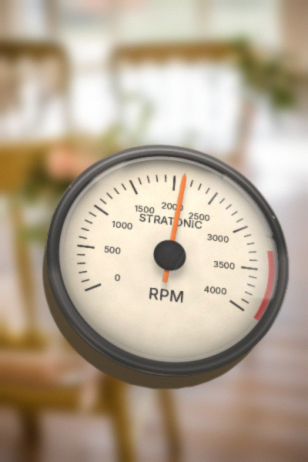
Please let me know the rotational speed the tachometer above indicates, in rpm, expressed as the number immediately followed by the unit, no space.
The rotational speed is 2100rpm
